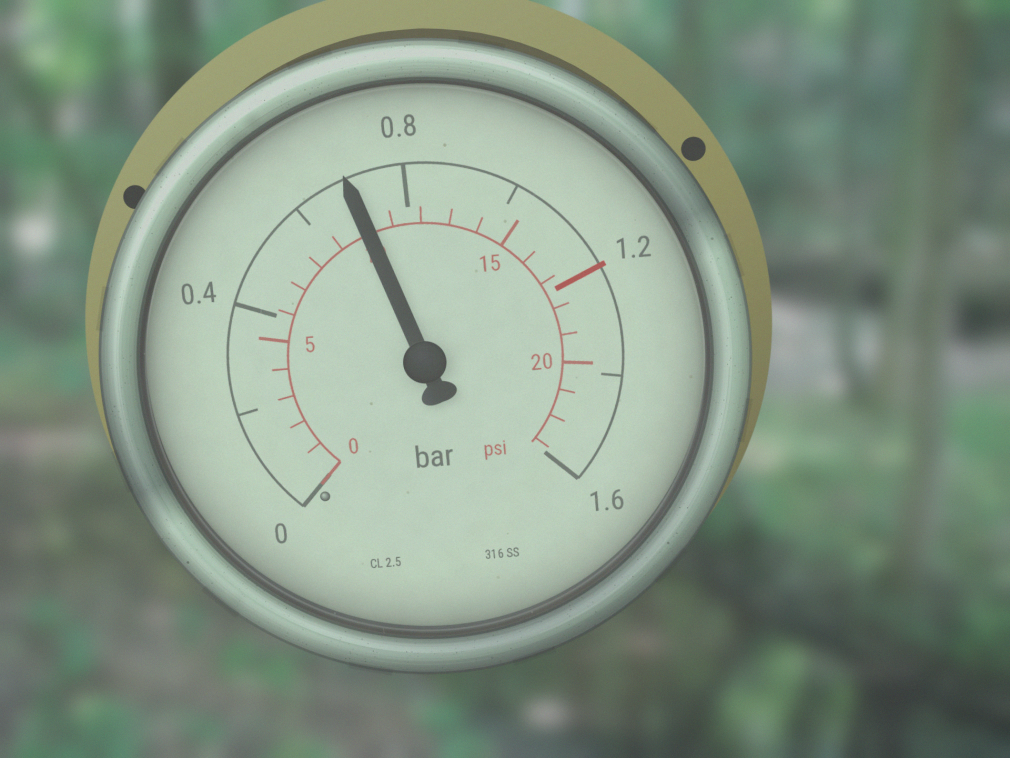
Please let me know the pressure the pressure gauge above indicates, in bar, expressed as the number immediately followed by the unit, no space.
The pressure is 0.7bar
